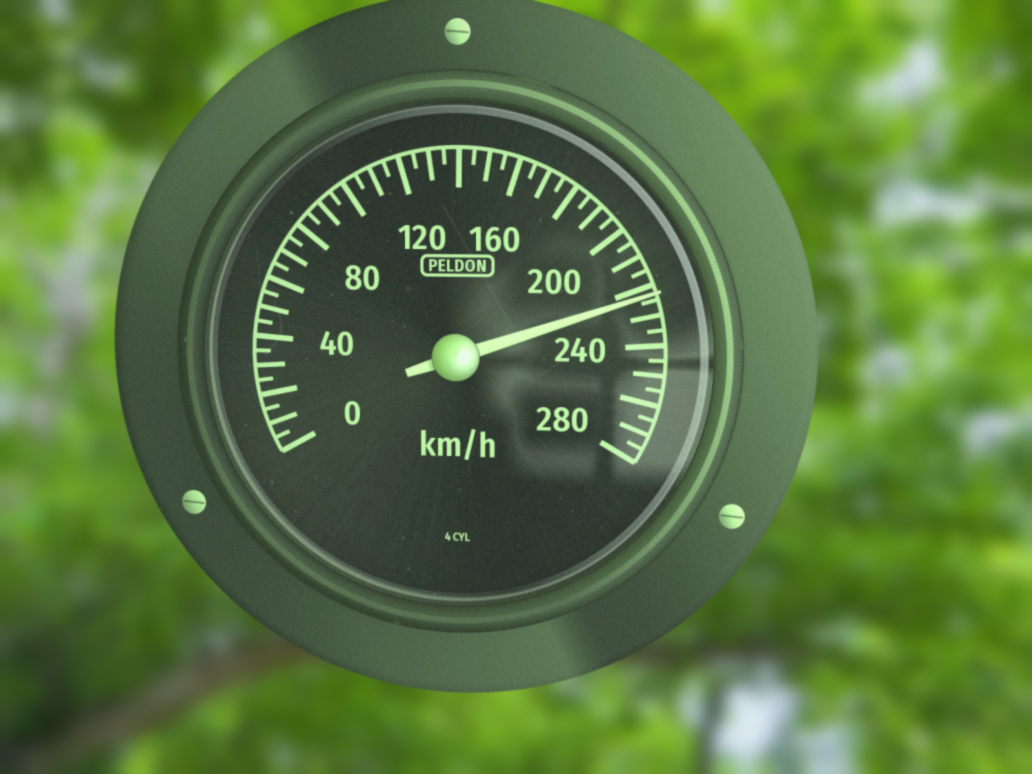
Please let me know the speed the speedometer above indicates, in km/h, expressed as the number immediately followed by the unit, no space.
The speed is 222.5km/h
